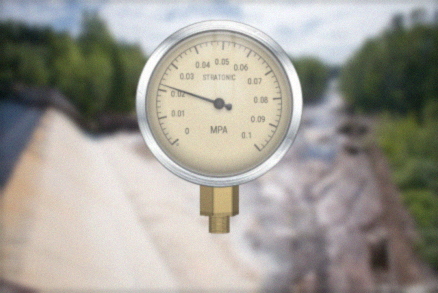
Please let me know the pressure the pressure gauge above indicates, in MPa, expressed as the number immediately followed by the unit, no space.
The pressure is 0.022MPa
